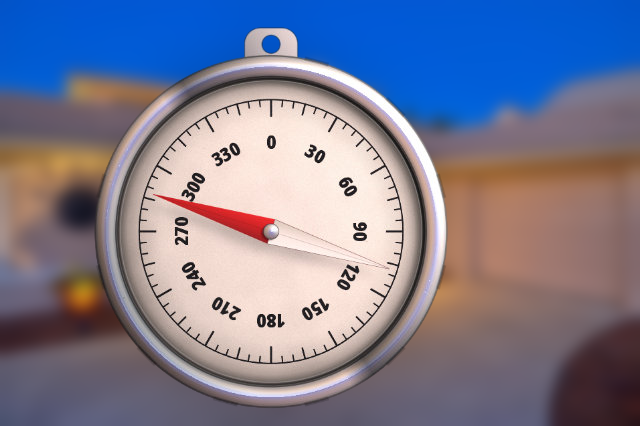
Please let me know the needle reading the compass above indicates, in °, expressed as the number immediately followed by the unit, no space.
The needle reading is 287.5°
